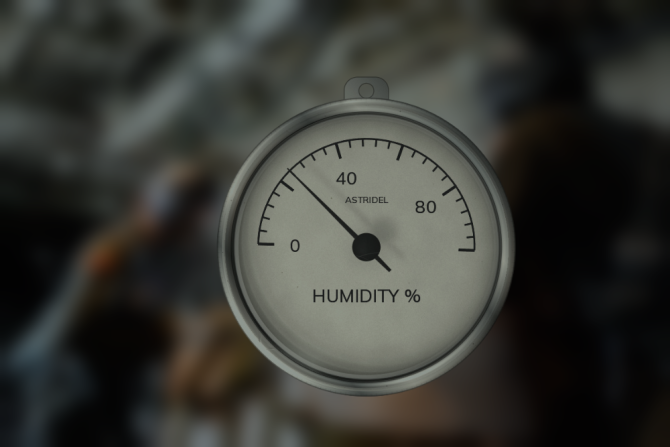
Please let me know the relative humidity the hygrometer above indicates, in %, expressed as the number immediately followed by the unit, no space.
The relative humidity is 24%
